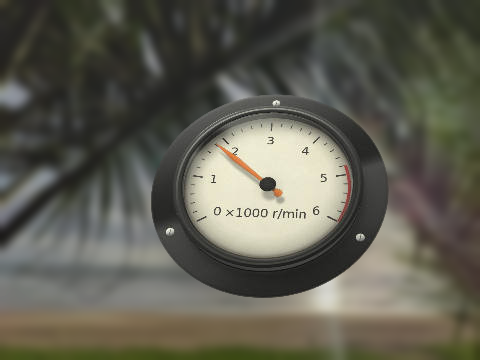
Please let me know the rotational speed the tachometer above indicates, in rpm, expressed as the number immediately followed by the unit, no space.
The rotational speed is 1800rpm
